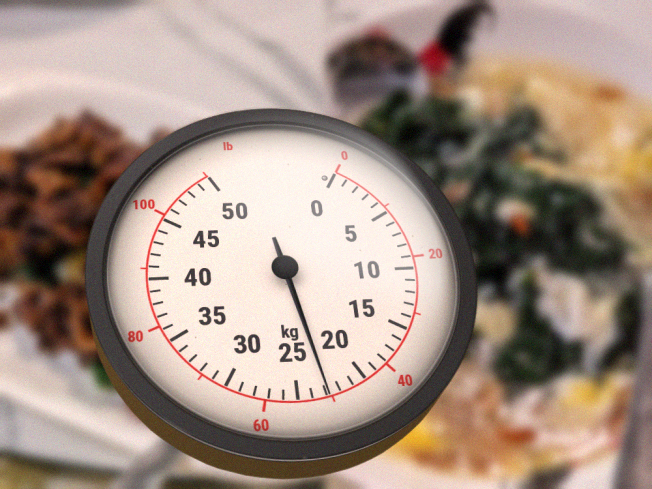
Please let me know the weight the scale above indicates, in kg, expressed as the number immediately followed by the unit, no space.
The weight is 23kg
